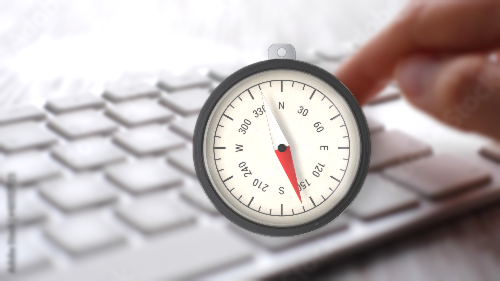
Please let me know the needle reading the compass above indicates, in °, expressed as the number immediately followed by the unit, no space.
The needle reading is 160°
